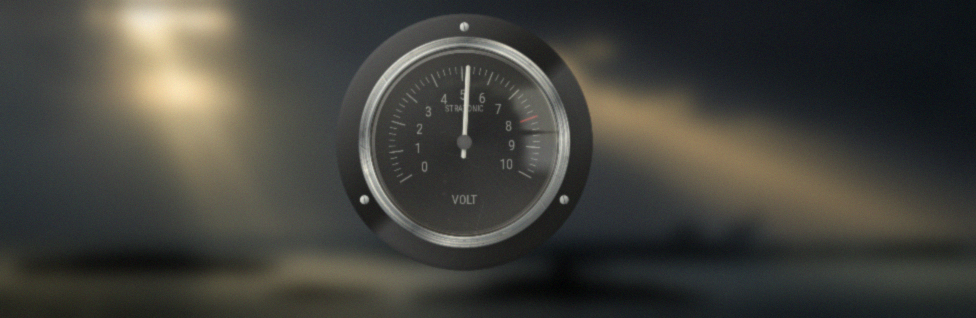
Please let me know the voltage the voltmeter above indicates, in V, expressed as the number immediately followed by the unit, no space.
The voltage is 5.2V
